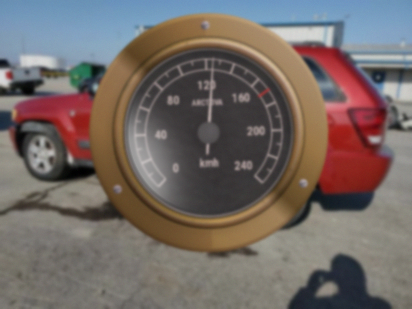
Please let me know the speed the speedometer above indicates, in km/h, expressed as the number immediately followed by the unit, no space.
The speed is 125km/h
